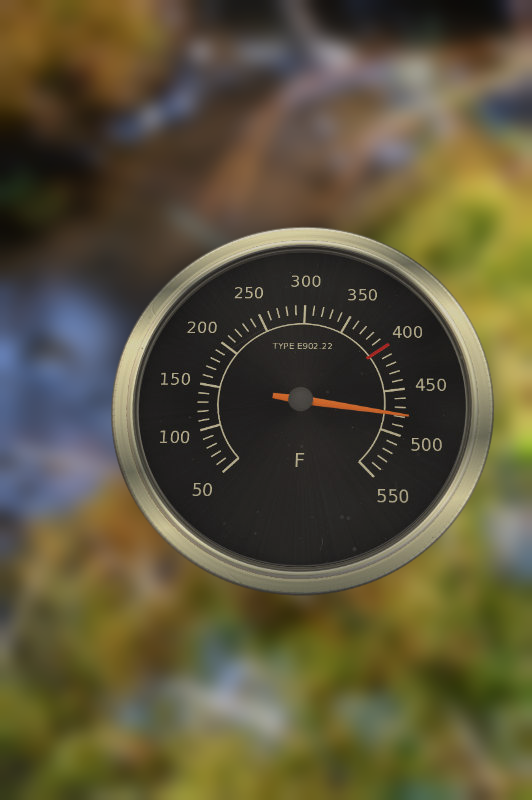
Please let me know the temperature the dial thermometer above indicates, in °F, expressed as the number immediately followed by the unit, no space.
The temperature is 480°F
